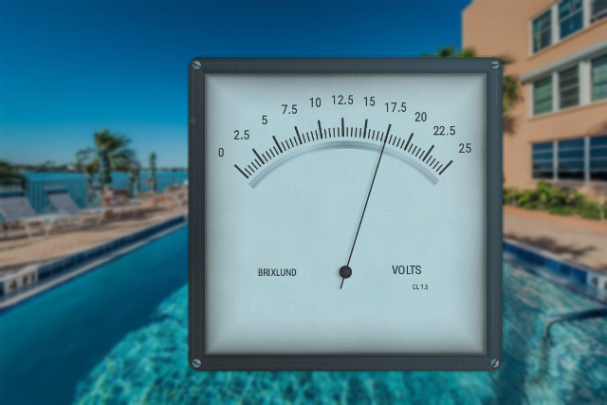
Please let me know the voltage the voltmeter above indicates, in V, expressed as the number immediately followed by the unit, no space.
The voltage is 17.5V
